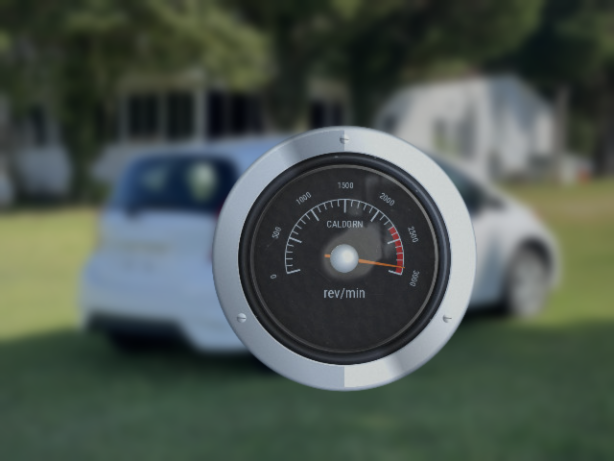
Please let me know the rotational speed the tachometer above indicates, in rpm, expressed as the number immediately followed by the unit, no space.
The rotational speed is 2900rpm
